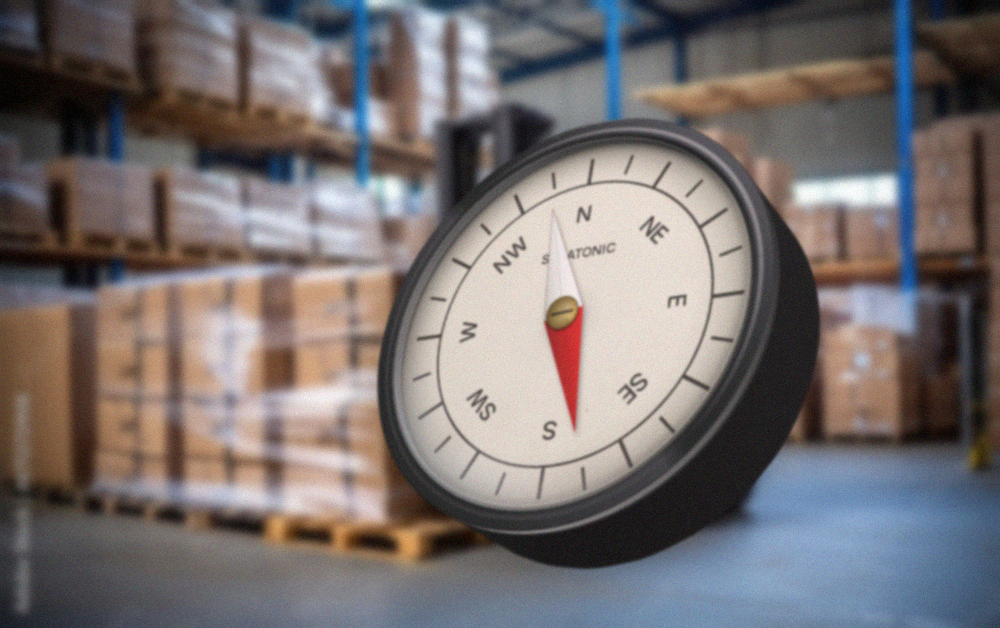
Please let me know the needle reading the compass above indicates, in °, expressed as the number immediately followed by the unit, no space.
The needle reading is 165°
